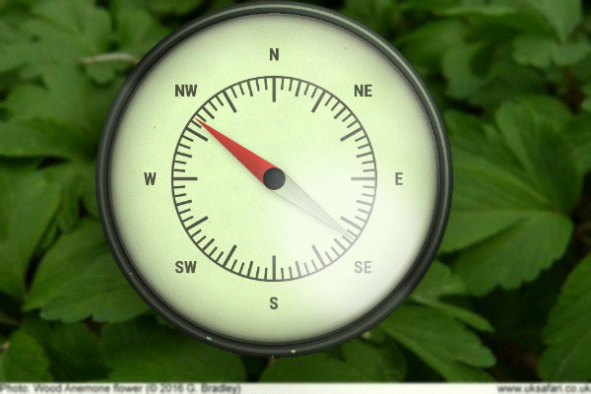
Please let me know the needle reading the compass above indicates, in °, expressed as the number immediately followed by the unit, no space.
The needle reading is 307.5°
